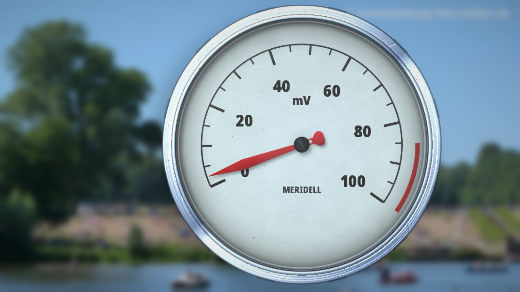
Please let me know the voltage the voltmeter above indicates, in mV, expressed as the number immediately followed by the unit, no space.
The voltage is 2.5mV
